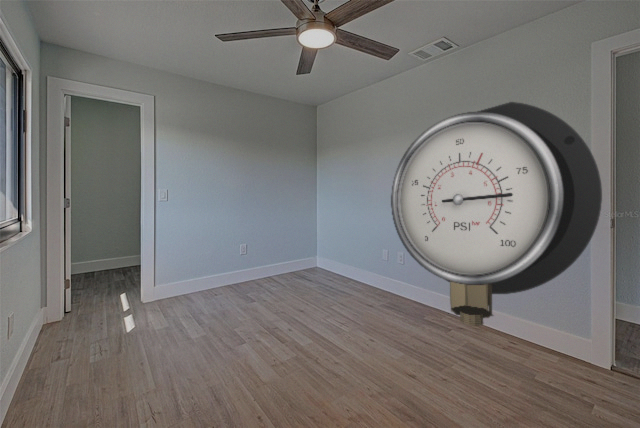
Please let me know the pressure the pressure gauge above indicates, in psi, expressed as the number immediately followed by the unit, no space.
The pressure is 82.5psi
